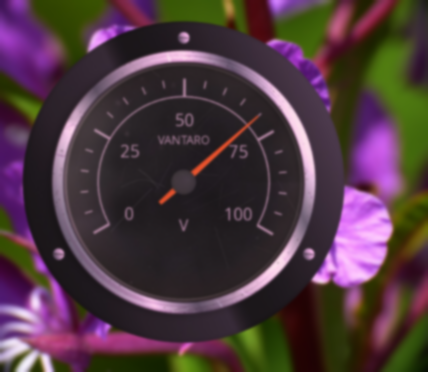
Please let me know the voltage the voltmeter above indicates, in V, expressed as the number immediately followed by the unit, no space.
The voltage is 70V
